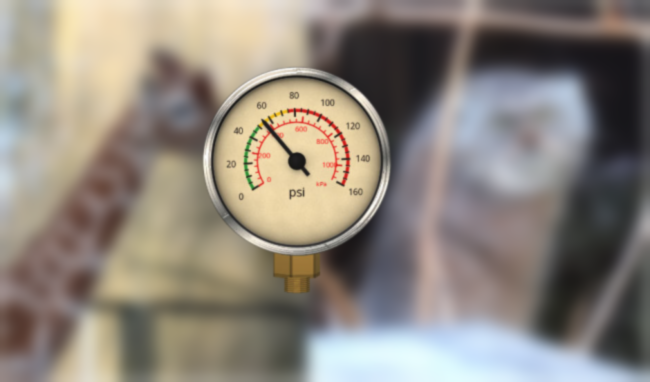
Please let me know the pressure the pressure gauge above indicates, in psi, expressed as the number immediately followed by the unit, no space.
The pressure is 55psi
